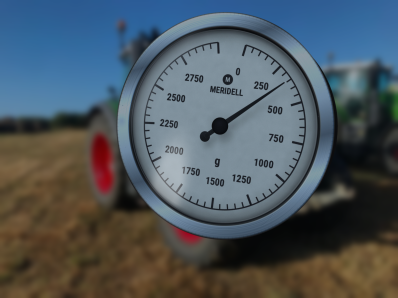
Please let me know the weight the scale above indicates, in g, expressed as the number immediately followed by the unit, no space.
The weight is 350g
